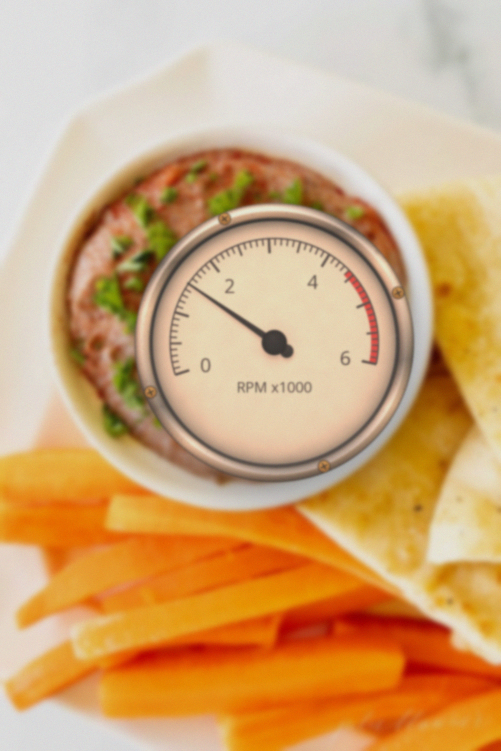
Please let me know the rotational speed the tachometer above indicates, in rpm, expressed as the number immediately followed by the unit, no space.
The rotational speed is 1500rpm
